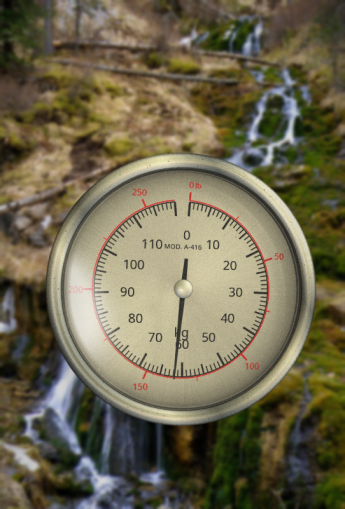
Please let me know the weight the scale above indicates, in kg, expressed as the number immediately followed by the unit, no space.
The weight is 62kg
